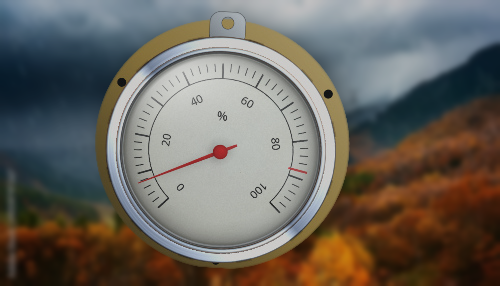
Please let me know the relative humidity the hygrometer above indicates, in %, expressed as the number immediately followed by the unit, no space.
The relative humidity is 8%
